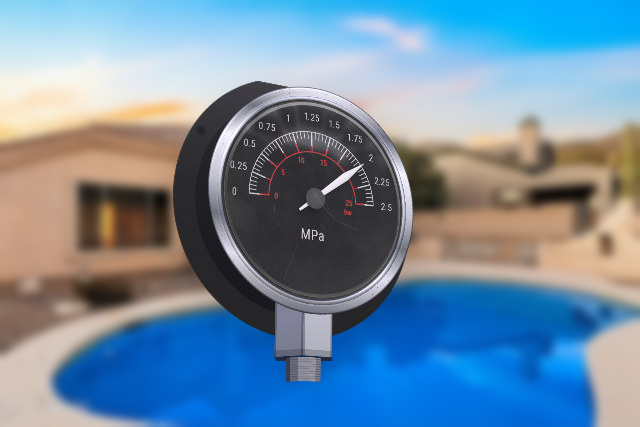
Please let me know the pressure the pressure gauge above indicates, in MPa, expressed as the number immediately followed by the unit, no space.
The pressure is 2MPa
